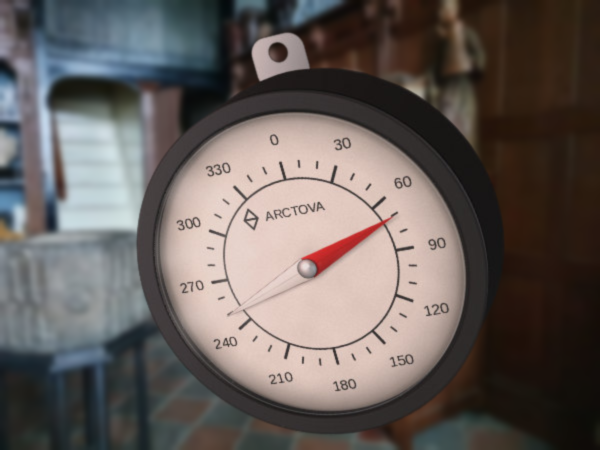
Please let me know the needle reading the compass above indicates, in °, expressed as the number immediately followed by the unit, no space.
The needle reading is 70°
